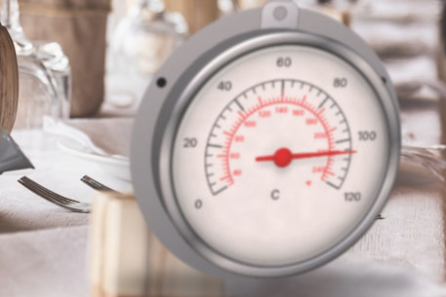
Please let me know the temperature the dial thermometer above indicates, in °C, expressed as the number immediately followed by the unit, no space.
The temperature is 104°C
